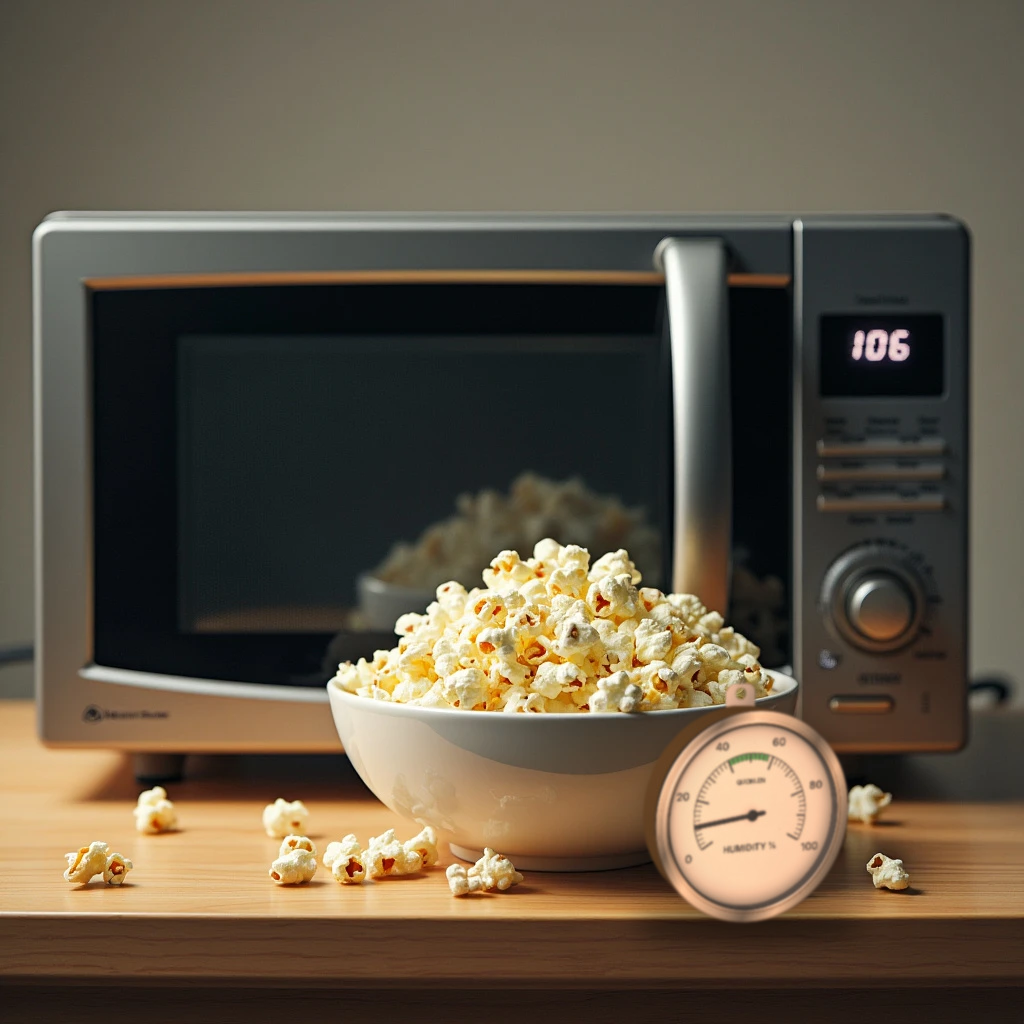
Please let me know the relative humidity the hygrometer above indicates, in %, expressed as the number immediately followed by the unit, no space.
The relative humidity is 10%
